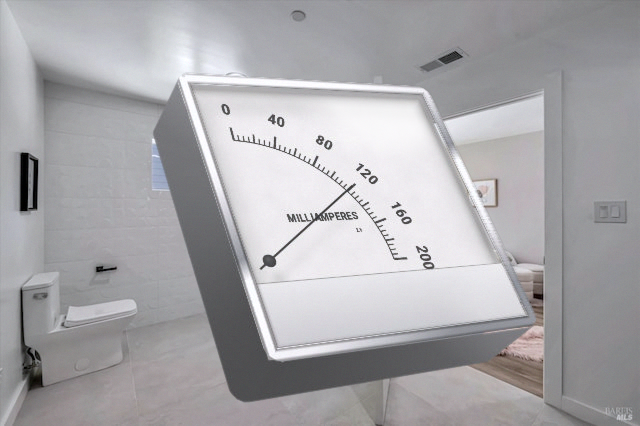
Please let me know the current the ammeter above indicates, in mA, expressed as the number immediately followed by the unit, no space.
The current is 120mA
